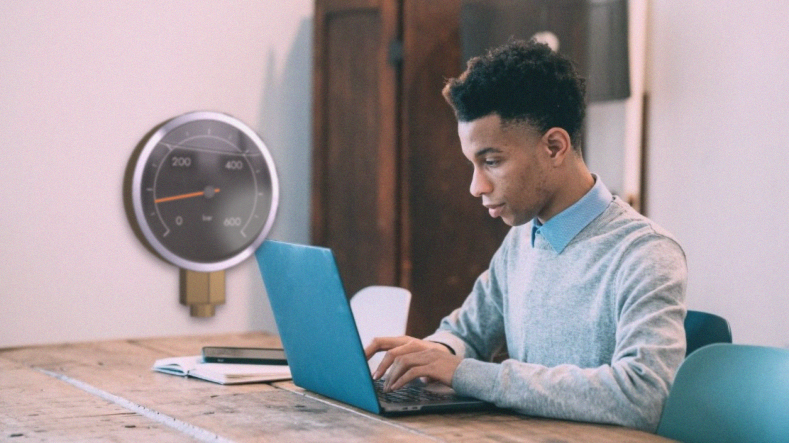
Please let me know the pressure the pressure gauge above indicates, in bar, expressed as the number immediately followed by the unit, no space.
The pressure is 75bar
